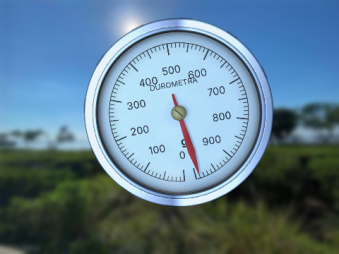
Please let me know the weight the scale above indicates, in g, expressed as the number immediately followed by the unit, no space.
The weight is 990g
